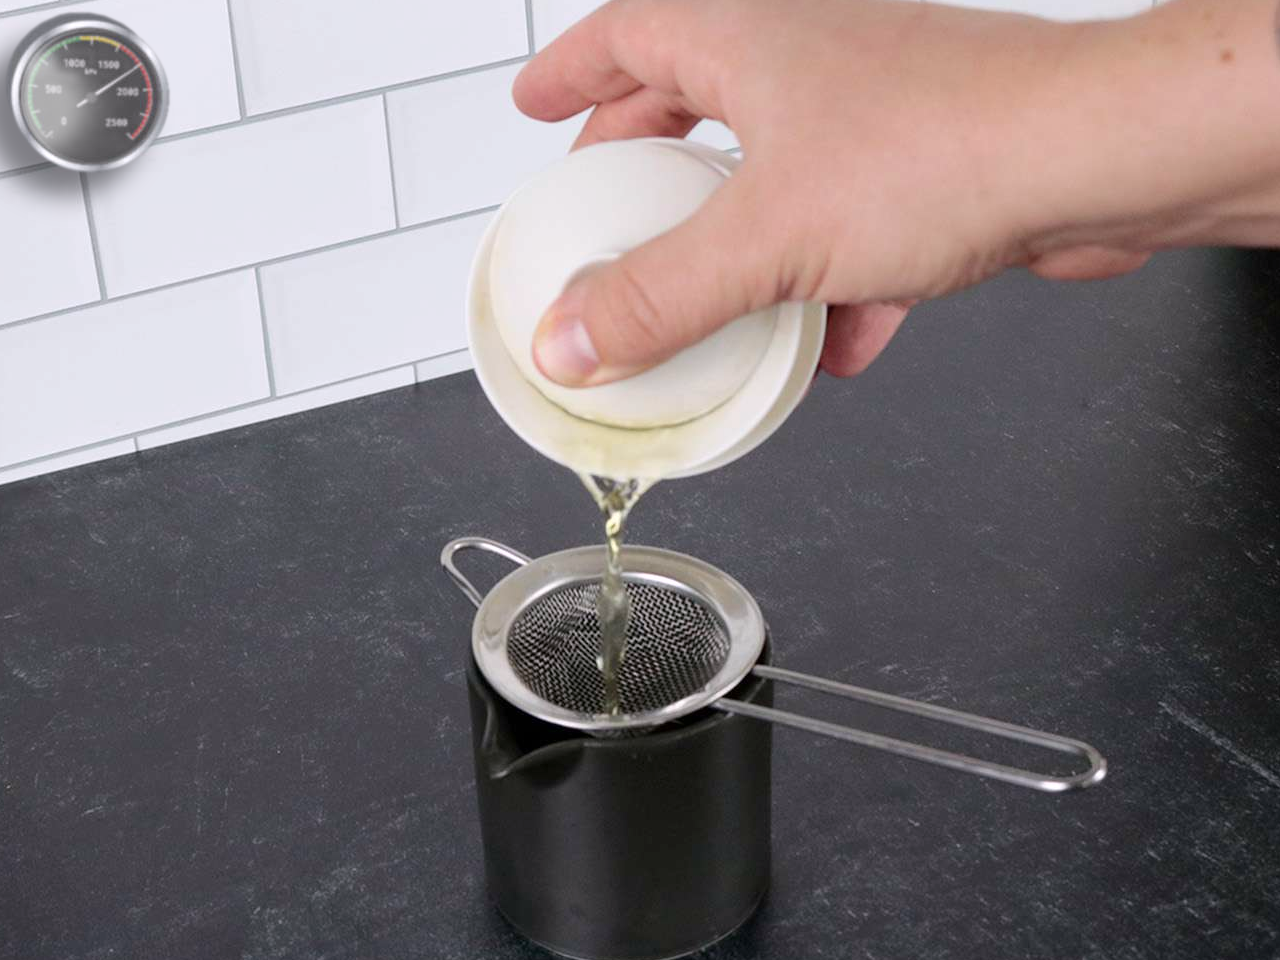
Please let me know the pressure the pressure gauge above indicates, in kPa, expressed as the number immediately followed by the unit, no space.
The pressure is 1750kPa
